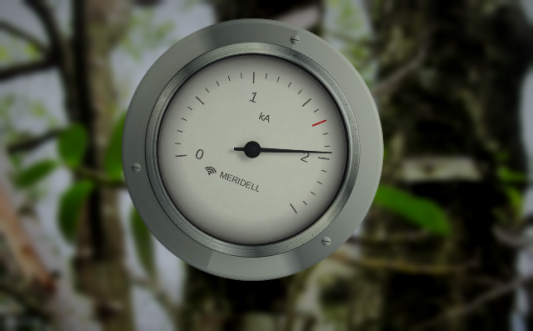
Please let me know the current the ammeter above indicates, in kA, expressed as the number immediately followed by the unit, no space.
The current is 1.95kA
